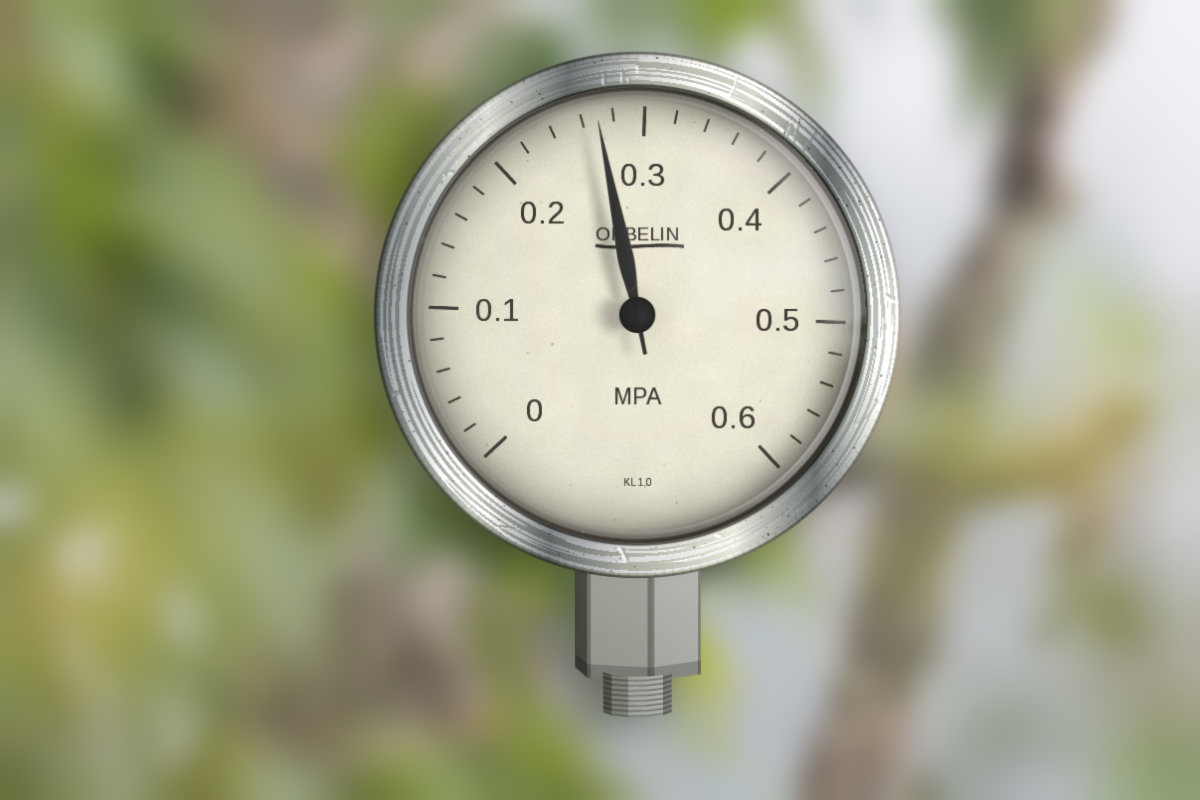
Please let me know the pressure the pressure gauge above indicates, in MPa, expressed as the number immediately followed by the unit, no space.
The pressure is 0.27MPa
